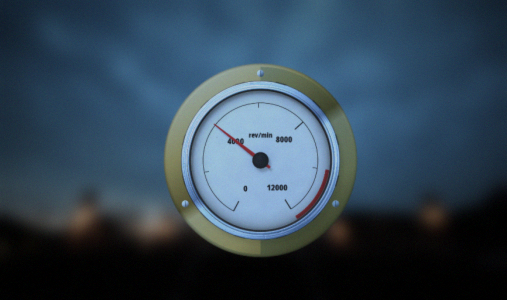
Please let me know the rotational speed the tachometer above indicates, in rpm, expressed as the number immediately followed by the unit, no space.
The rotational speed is 4000rpm
